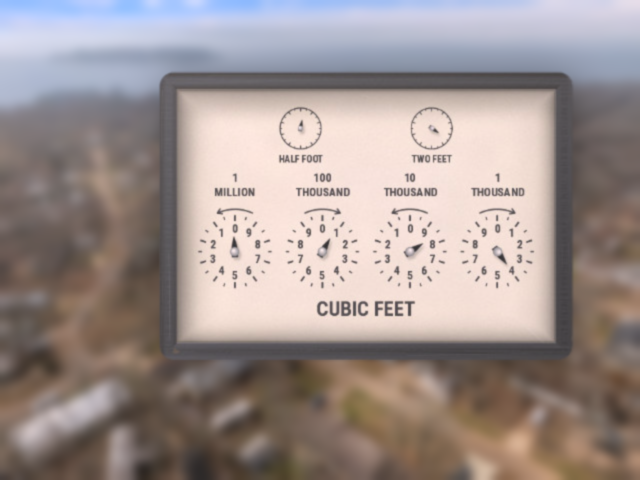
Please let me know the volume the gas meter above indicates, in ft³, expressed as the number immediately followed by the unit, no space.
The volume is 8400ft³
